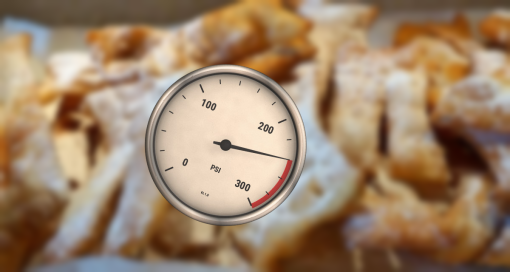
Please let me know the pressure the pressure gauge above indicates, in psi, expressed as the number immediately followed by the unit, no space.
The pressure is 240psi
